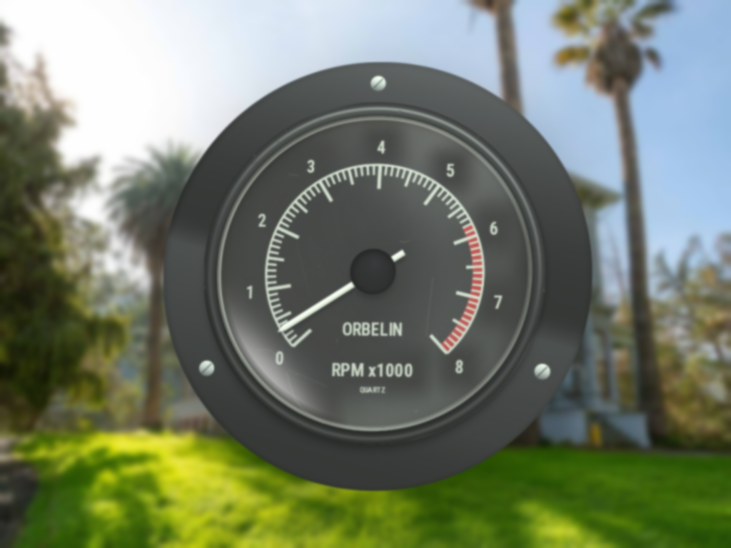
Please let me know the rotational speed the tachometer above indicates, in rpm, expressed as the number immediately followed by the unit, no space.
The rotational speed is 300rpm
